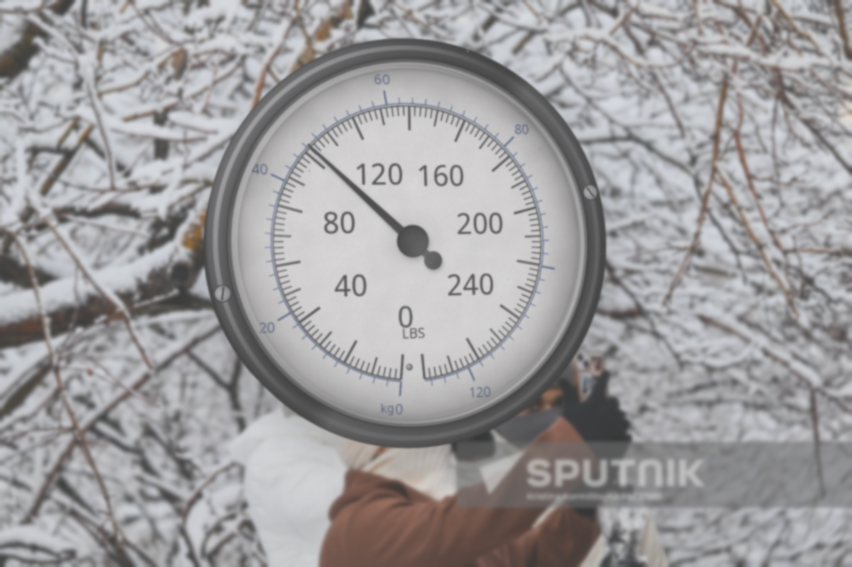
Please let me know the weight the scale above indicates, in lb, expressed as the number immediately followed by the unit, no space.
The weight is 102lb
